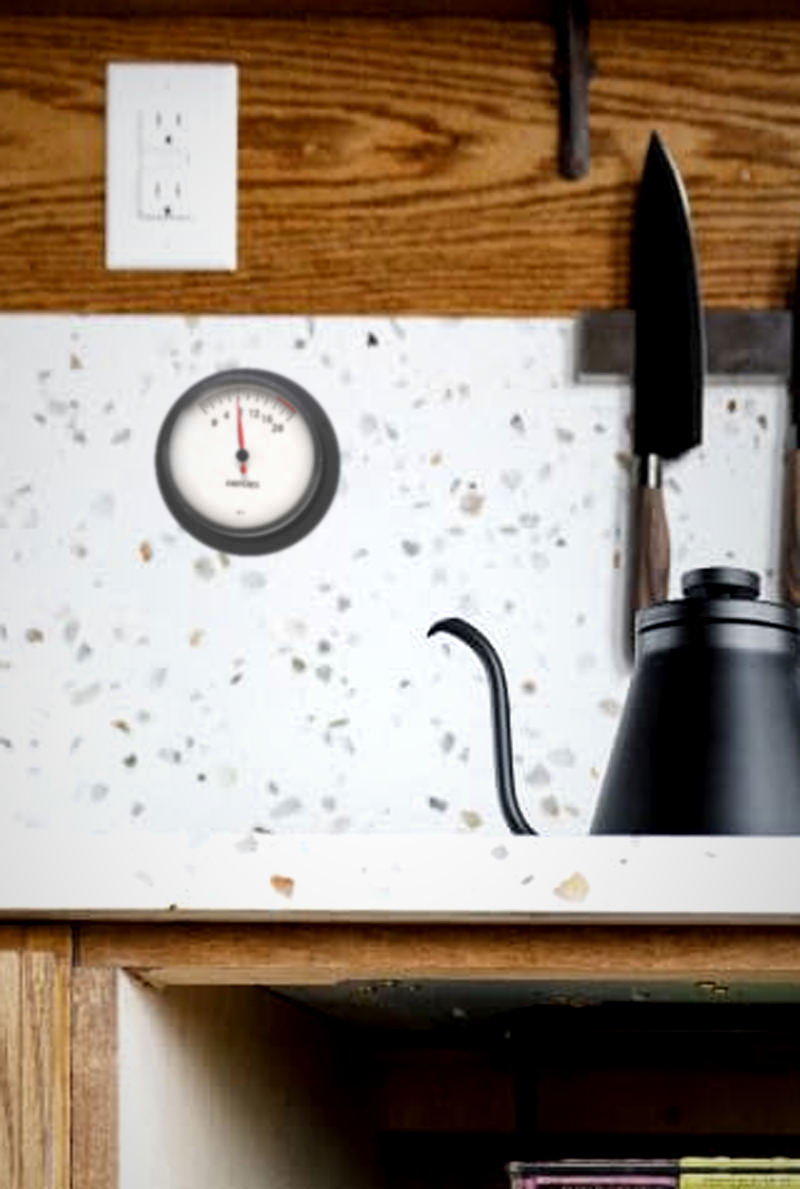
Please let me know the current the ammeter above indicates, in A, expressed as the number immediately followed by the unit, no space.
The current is 8A
